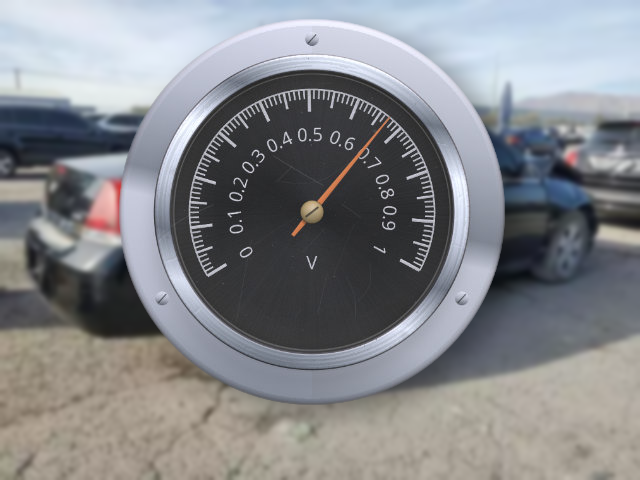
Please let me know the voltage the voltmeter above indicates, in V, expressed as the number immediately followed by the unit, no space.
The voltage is 0.67V
